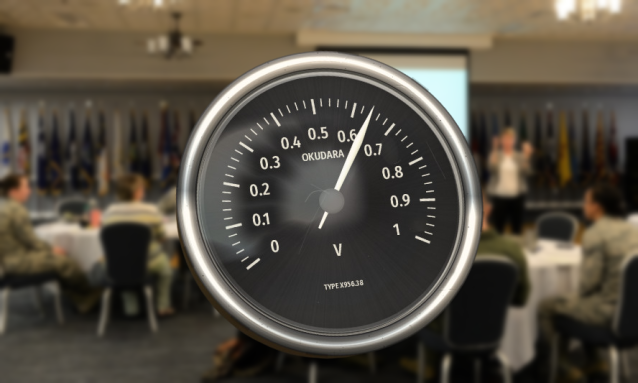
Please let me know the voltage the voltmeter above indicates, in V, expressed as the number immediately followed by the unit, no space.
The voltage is 0.64V
